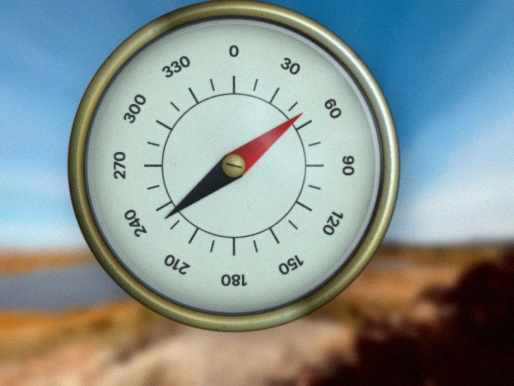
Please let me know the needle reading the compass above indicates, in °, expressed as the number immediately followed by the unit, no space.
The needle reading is 52.5°
